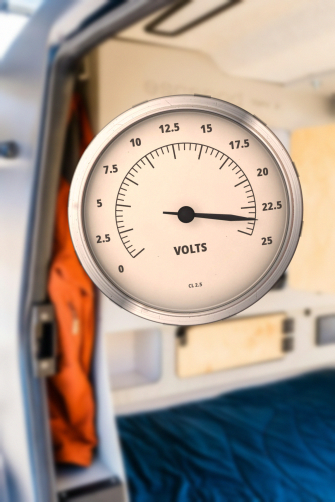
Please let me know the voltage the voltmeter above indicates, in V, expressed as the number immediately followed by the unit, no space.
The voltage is 23.5V
